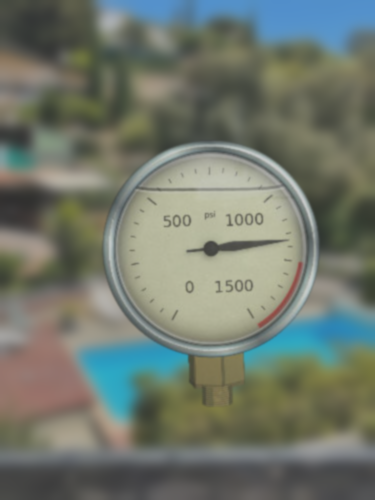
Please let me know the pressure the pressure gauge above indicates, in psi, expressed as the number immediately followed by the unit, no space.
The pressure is 1175psi
